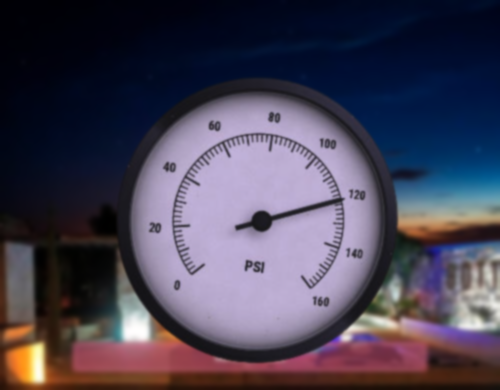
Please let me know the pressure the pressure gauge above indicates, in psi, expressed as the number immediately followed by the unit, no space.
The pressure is 120psi
